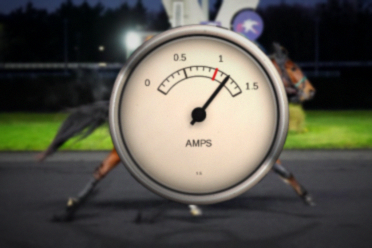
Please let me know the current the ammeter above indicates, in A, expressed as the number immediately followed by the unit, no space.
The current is 1.2A
